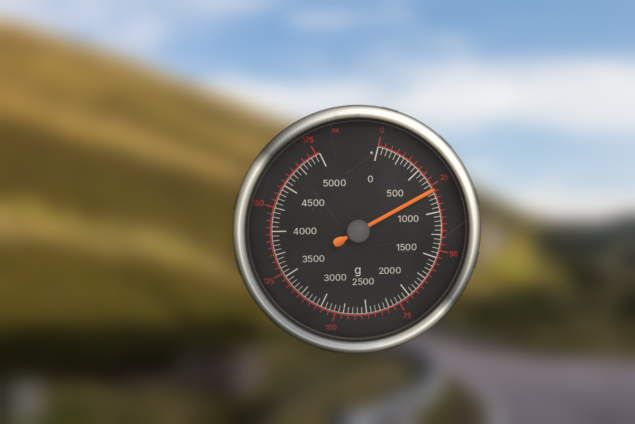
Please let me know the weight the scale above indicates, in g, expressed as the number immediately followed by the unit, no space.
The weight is 750g
